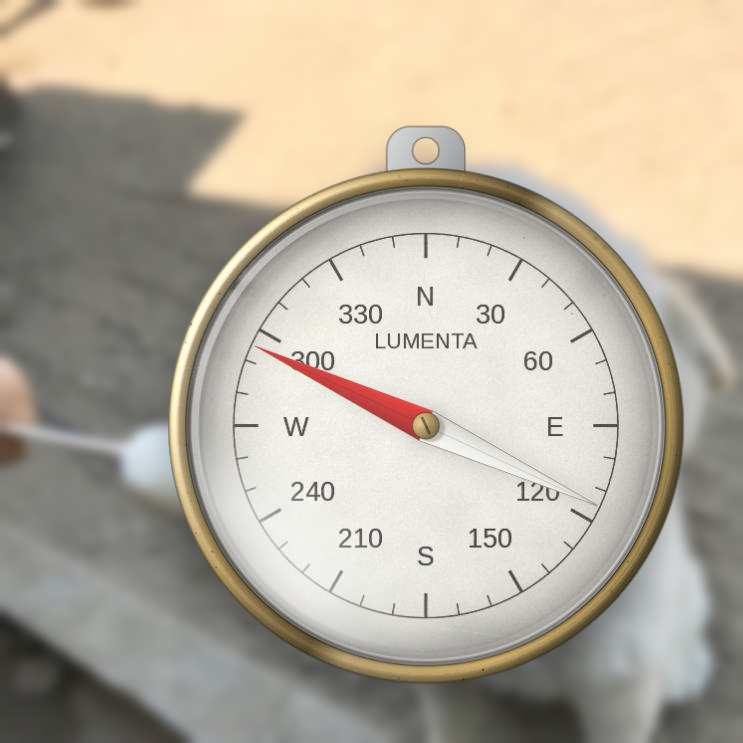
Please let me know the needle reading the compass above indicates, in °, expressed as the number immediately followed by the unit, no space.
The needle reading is 295°
